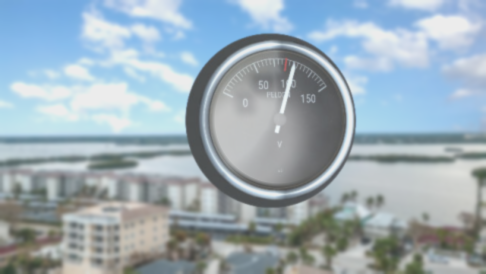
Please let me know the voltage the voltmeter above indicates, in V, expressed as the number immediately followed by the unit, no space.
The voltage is 100V
